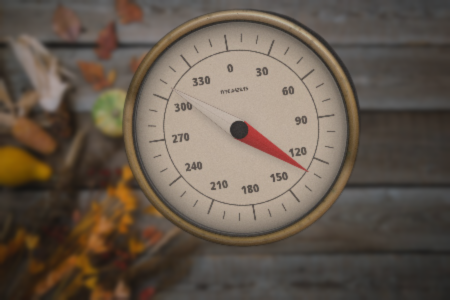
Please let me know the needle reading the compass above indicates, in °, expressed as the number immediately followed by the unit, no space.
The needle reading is 130°
